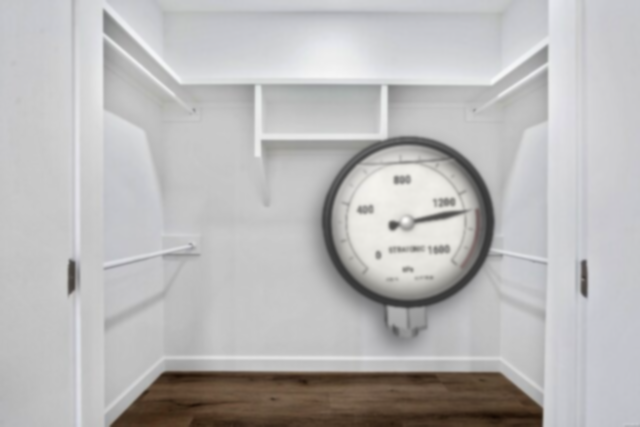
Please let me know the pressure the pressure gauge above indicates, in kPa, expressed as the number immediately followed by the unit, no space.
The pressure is 1300kPa
